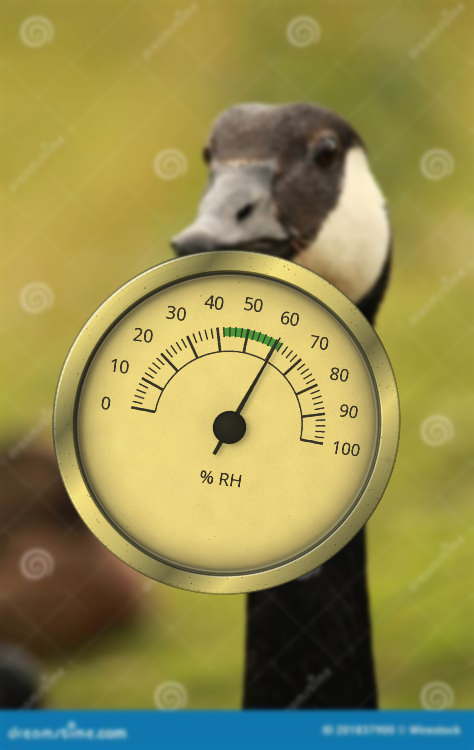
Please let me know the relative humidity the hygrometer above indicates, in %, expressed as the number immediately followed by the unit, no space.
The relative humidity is 60%
